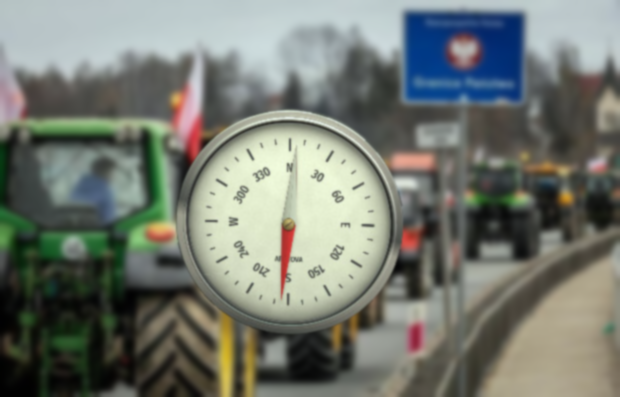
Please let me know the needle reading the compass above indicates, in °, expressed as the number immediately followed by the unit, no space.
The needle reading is 185°
